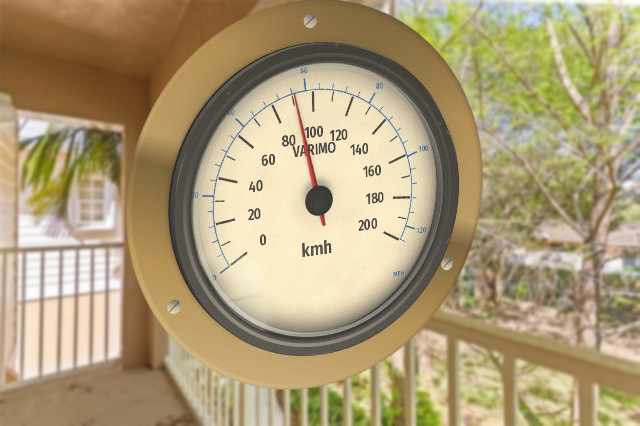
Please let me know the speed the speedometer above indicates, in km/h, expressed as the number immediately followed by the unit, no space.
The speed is 90km/h
